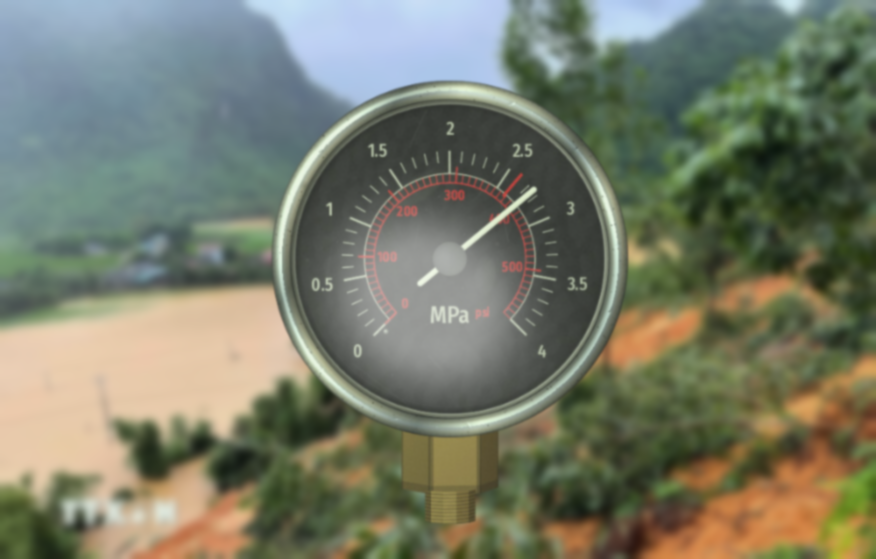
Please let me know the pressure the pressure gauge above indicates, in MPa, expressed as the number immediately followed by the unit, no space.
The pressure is 2.75MPa
